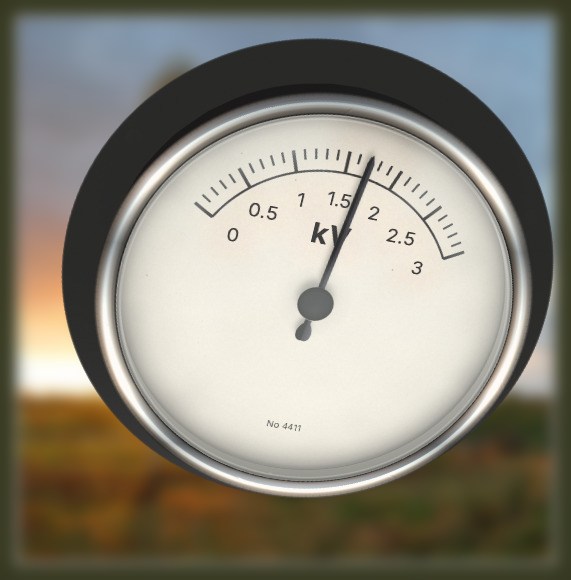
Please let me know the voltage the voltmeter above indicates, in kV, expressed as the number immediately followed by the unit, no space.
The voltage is 1.7kV
